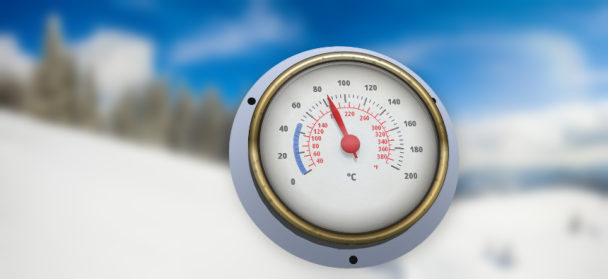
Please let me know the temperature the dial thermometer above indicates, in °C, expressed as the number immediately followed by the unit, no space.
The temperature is 84°C
